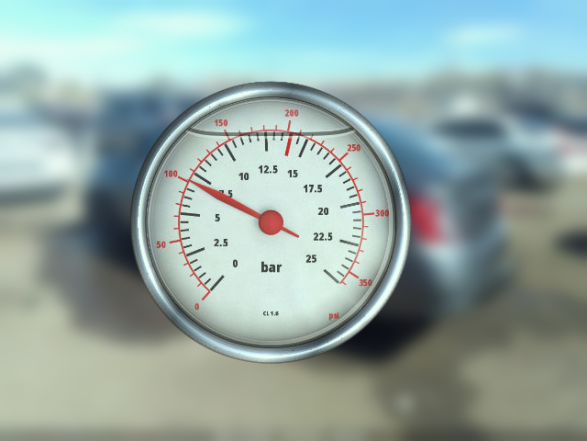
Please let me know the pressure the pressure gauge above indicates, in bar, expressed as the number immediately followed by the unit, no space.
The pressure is 7bar
